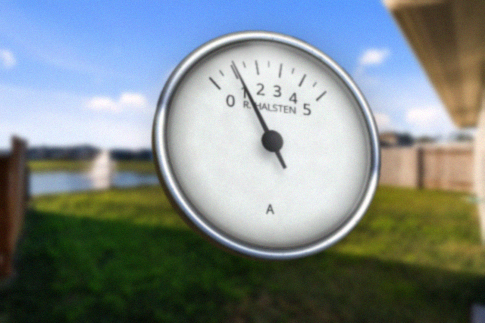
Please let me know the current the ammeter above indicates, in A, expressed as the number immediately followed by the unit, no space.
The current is 1A
